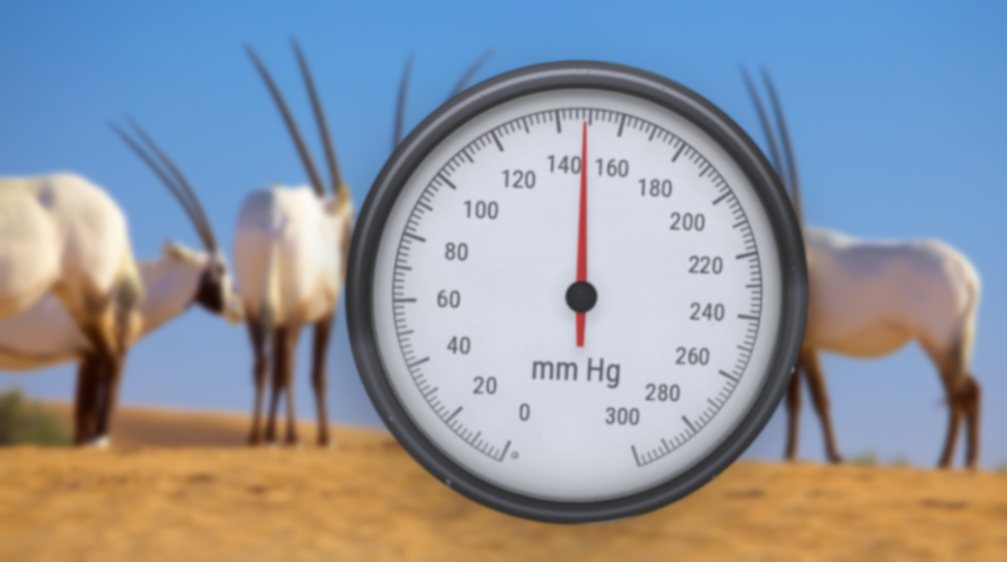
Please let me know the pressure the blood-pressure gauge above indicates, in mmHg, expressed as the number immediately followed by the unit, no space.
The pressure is 148mmHg
